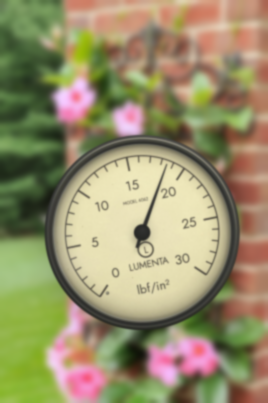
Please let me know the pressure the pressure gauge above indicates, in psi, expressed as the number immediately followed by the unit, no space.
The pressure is 18.5psi
